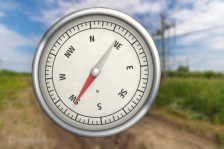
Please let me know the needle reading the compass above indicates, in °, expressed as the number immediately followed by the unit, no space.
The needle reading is 220°
